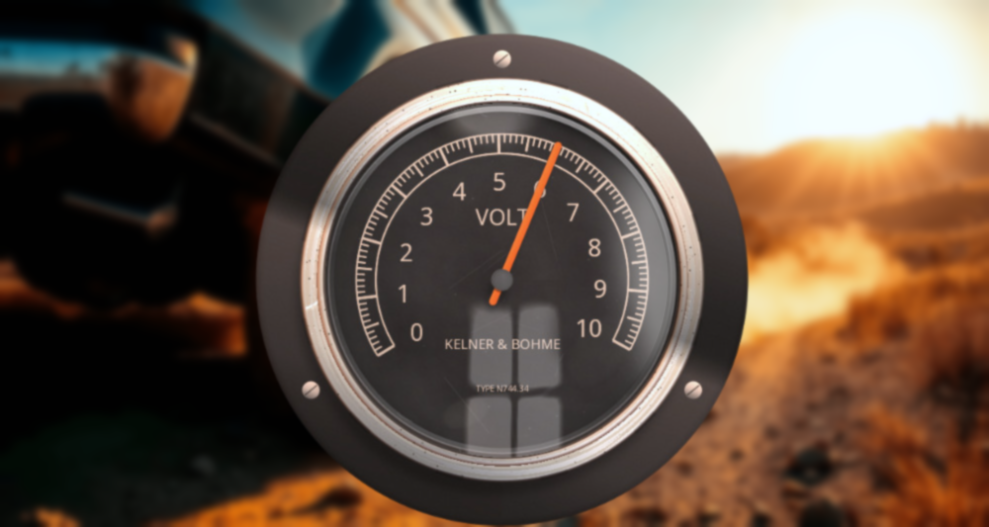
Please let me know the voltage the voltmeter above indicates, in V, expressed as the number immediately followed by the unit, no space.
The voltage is 6V
